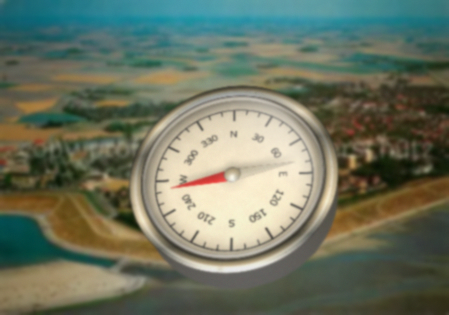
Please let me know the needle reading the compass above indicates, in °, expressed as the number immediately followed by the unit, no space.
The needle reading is 260°
